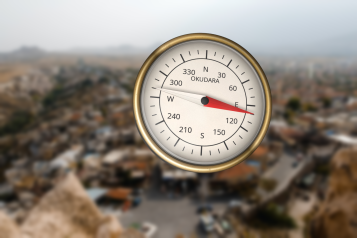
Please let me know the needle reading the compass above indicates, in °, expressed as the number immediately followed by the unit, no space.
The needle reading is 100°
